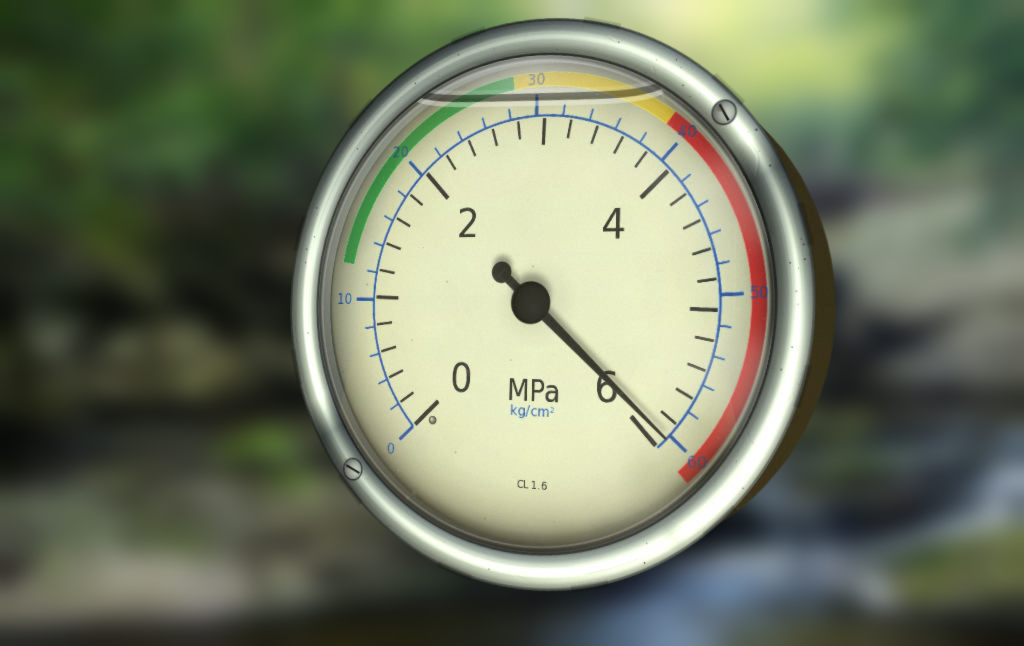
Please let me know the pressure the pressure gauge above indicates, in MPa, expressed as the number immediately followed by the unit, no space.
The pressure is 5.9MPa
